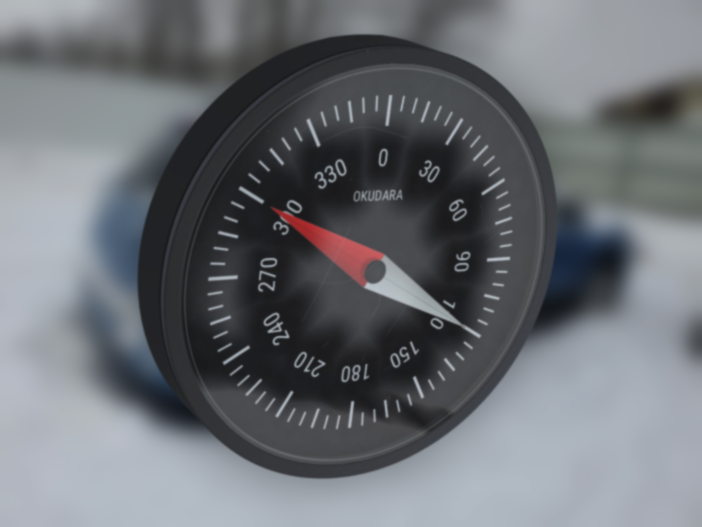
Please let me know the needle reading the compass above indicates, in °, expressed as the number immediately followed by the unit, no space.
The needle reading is 300°
